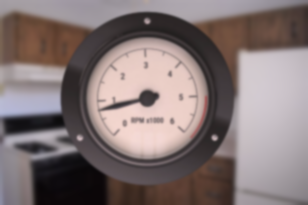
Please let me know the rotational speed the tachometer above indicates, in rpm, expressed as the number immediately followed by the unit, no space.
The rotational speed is 750rpm
